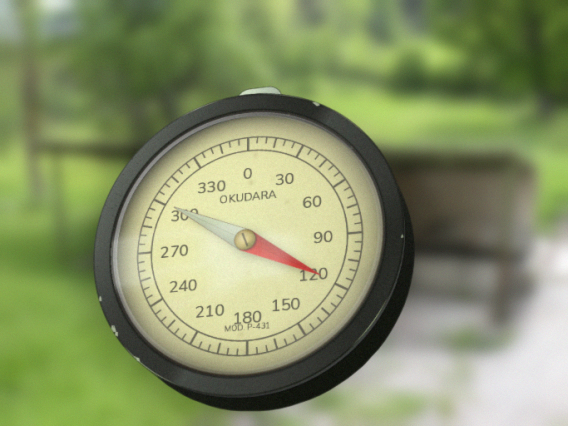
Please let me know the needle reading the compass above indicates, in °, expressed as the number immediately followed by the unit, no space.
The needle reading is 120°
